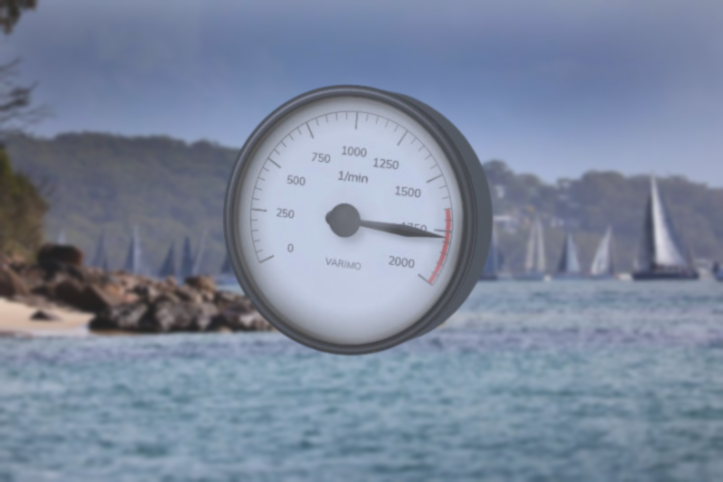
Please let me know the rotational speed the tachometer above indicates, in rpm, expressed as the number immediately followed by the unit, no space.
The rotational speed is 1775rpm
